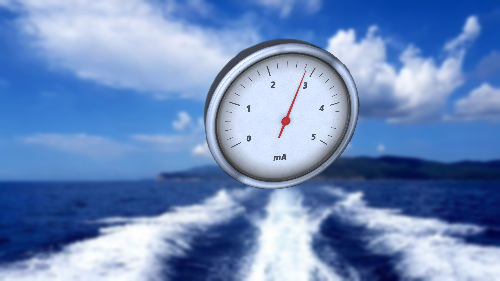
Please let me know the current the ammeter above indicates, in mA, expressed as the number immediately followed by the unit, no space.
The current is 2.8mA
